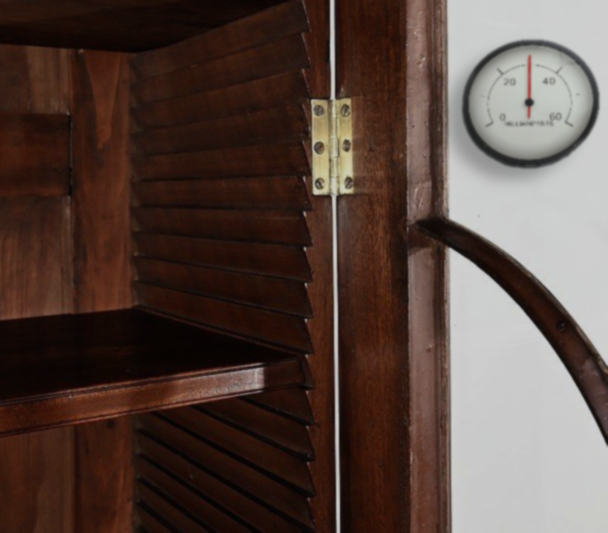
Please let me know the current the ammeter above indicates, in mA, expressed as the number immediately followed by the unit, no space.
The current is 30mA
